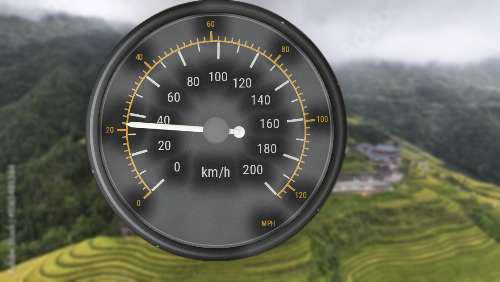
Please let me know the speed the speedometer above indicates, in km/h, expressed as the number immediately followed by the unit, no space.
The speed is 35km/h
